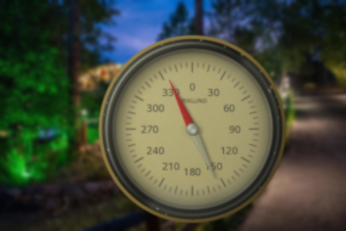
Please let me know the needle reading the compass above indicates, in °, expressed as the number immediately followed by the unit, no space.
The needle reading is 335°
